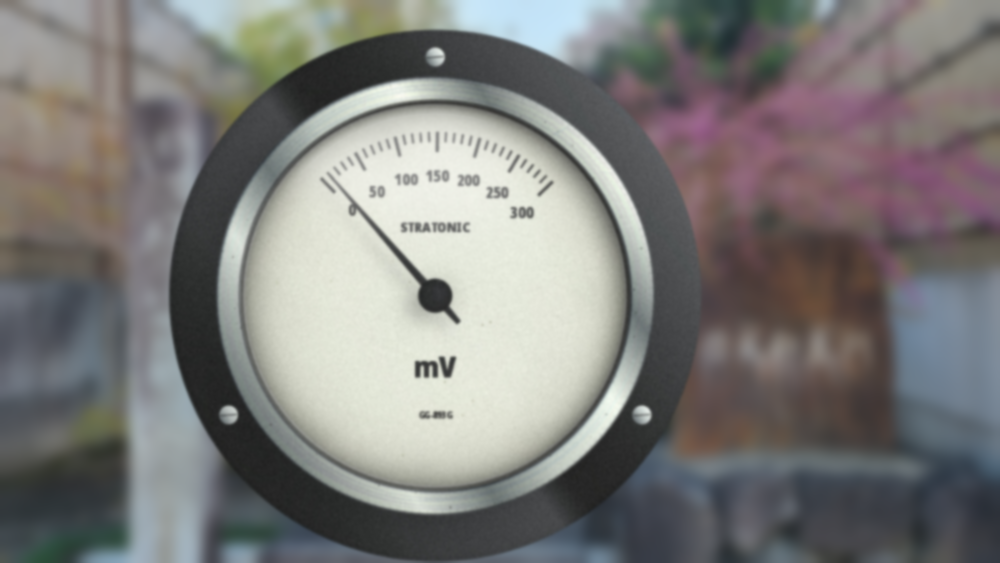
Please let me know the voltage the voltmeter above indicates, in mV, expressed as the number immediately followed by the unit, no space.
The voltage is 10mV
